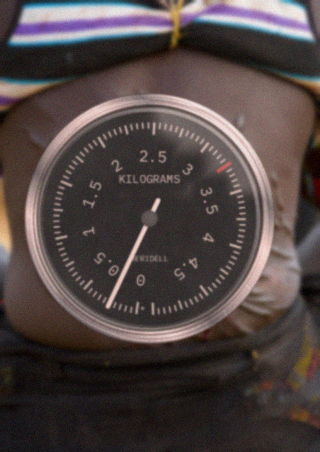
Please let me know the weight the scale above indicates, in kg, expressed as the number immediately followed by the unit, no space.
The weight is 0.25kg
